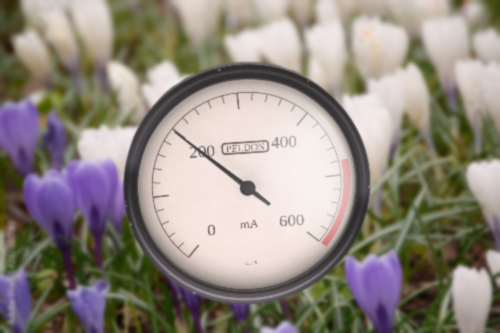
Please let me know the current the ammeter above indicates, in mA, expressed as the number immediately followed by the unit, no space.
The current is 200mA
